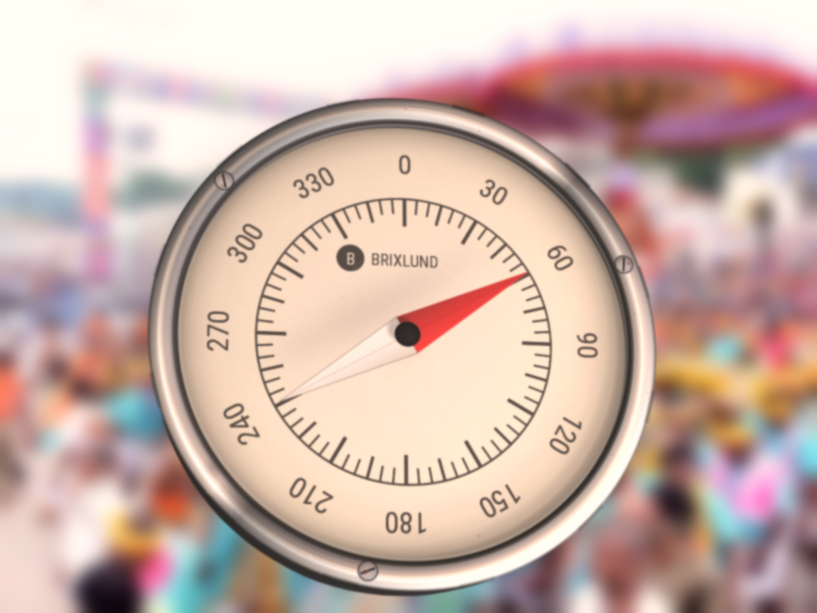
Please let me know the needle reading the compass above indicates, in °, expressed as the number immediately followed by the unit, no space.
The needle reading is 60°
